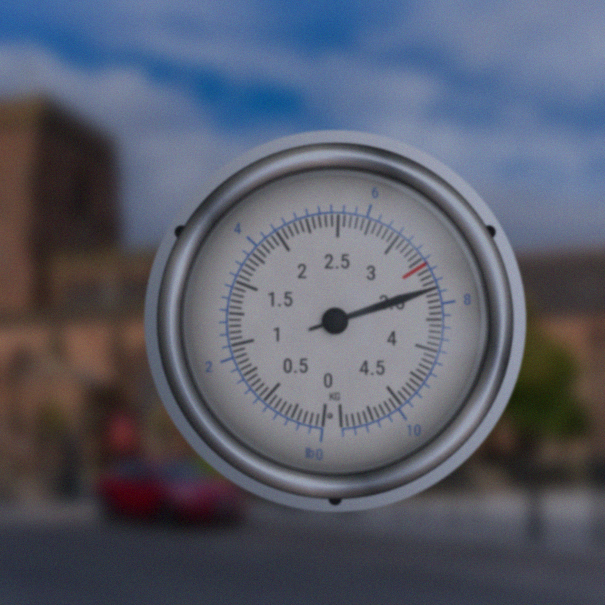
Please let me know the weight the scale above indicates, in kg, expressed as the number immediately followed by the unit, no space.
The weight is 3.5kg
